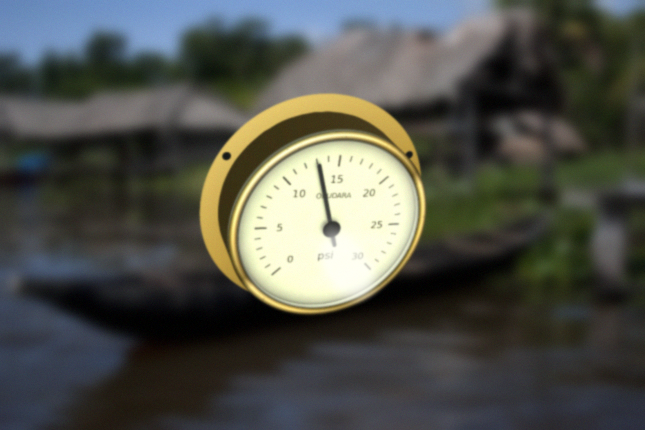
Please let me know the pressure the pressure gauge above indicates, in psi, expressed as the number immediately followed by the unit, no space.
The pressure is 13psi
